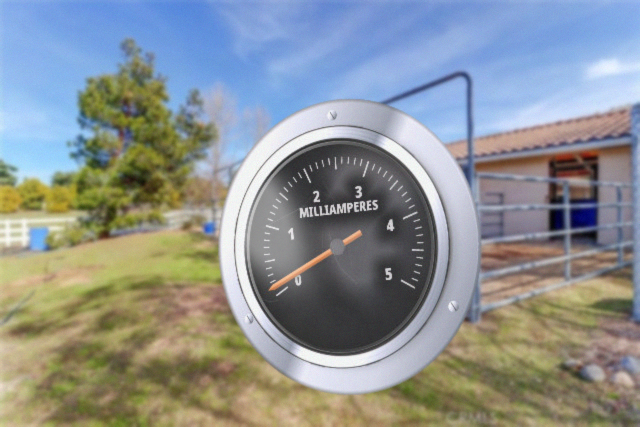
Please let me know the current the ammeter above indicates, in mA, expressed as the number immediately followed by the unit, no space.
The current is 0.1mA
